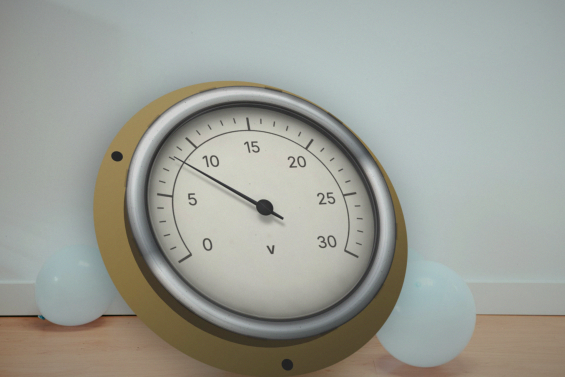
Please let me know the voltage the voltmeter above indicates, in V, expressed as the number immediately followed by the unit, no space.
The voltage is 8V
